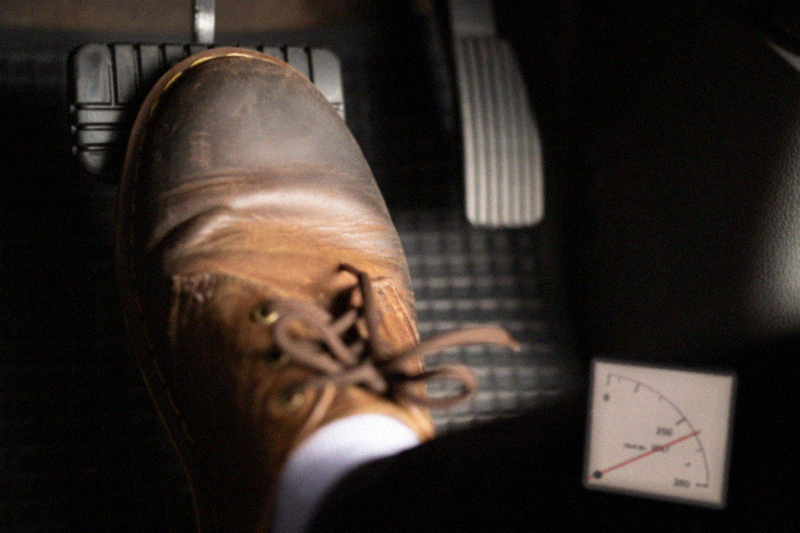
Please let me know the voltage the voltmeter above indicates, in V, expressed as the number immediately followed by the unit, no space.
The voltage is 225V
